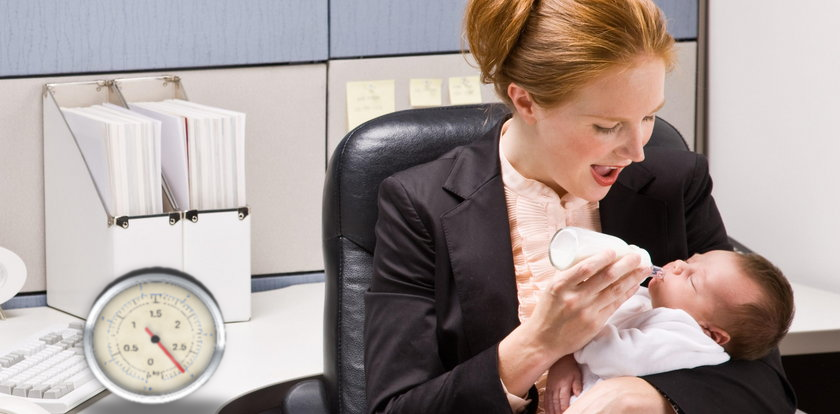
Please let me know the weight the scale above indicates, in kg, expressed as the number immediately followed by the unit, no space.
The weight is 2.75kg
